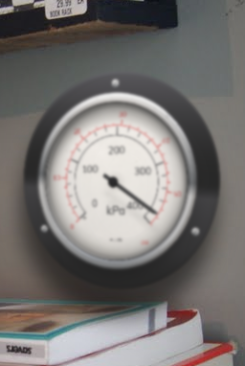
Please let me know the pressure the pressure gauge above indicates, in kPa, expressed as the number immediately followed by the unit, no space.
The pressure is 380kPa
